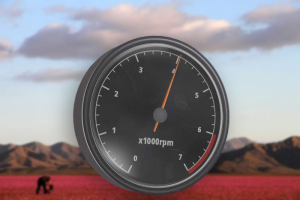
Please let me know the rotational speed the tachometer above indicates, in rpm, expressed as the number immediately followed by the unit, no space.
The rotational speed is 4000rpm
